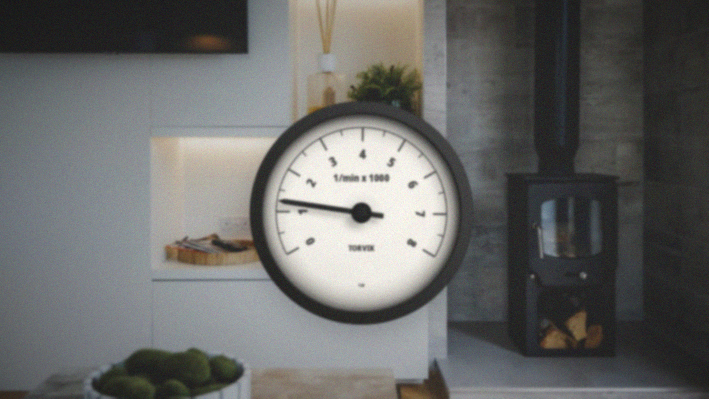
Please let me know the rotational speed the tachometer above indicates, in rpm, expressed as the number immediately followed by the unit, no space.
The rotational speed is 1250rpm
